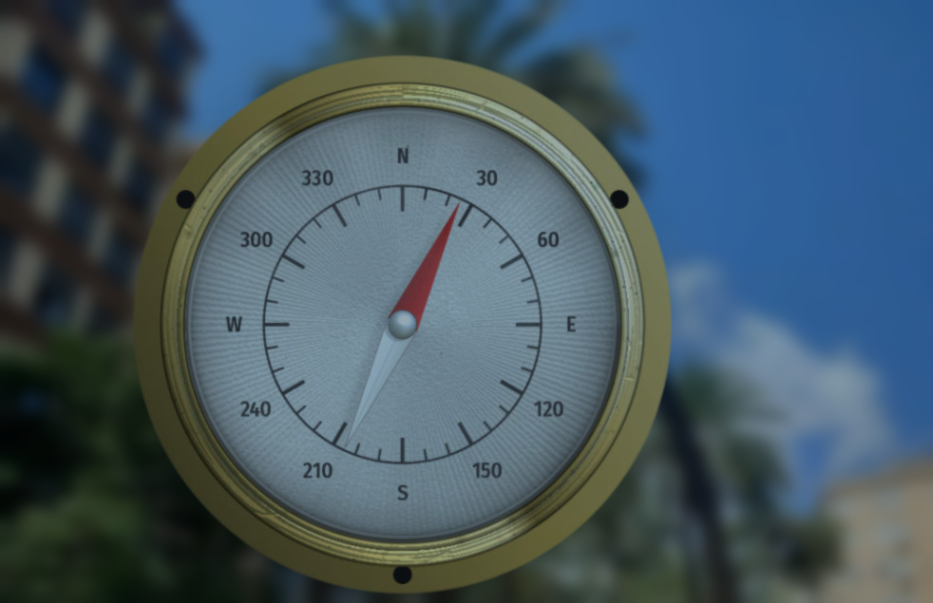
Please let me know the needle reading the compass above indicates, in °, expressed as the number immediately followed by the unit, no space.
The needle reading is 25°
